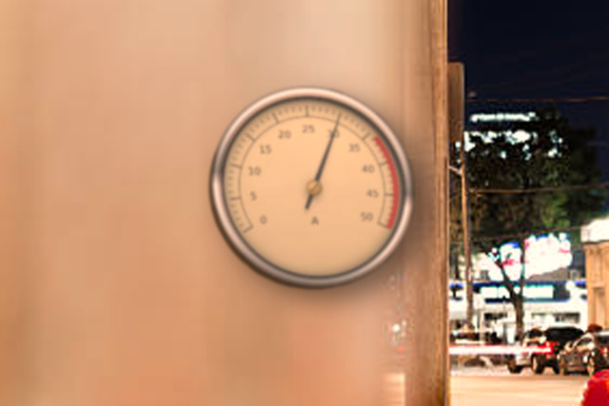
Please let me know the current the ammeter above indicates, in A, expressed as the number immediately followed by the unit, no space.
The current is 30A
